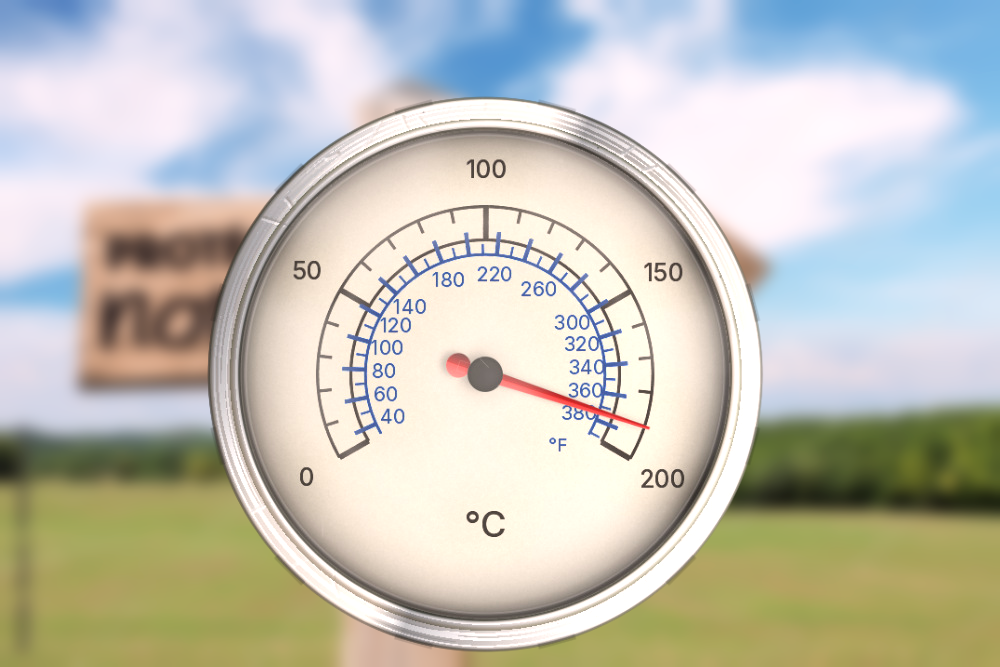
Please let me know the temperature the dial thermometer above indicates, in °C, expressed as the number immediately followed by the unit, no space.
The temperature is 190°C
